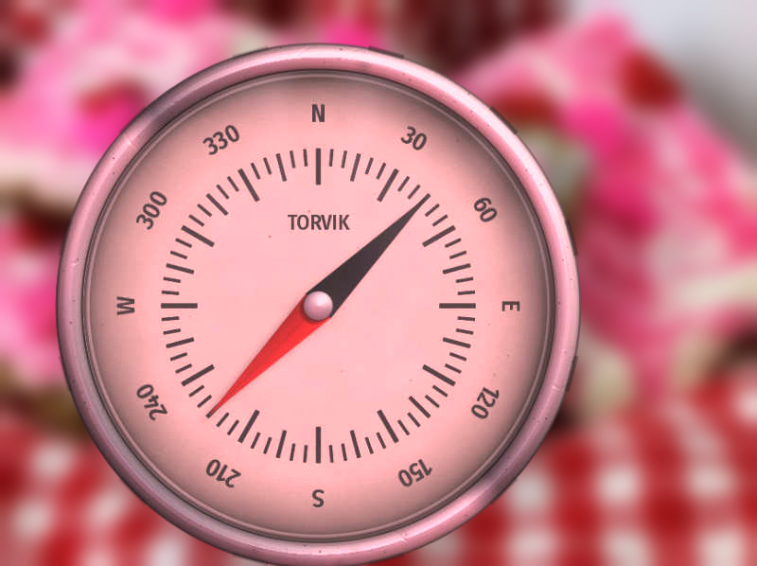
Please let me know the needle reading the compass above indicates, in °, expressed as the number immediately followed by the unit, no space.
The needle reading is 225°
